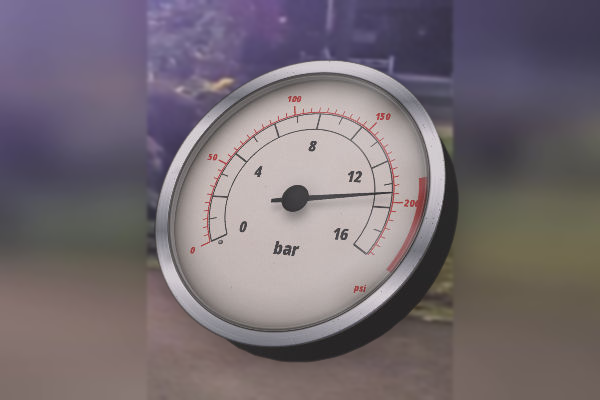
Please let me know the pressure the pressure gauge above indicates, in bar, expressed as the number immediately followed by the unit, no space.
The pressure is 13.5bar
